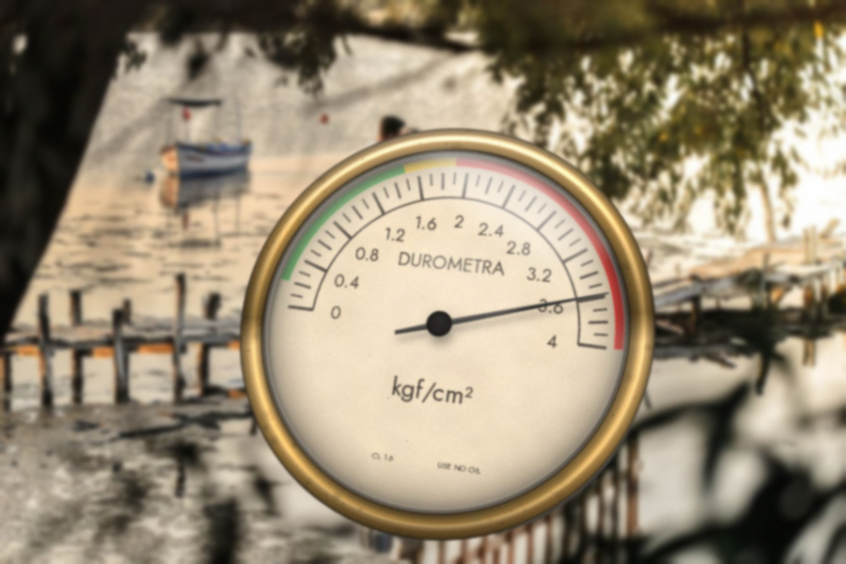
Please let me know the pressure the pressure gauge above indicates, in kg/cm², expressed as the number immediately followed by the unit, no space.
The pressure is 3.6kg/cm²
